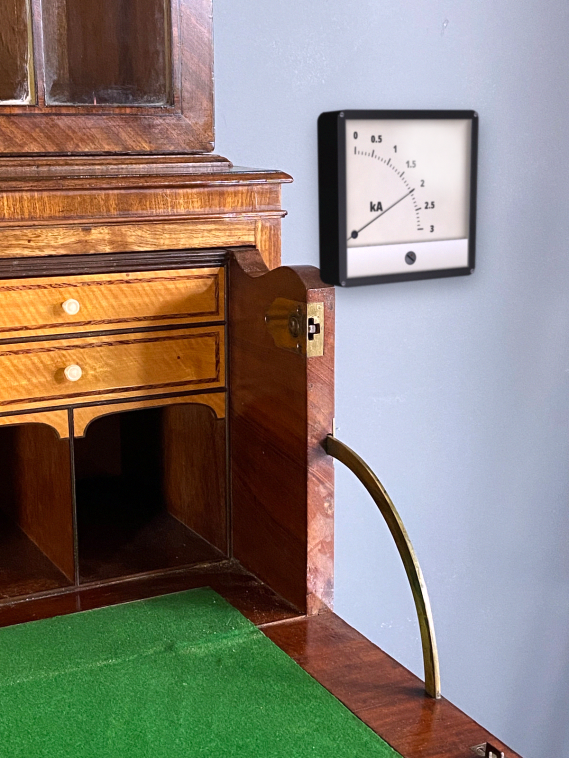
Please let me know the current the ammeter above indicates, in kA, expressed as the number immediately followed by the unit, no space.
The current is 2kA
